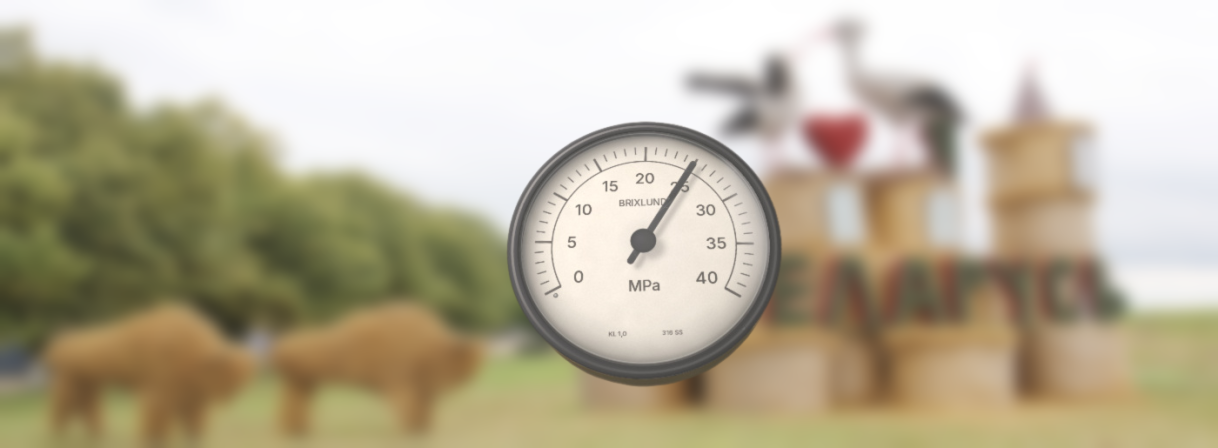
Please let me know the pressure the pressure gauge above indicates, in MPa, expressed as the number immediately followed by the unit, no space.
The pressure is 25MPa
